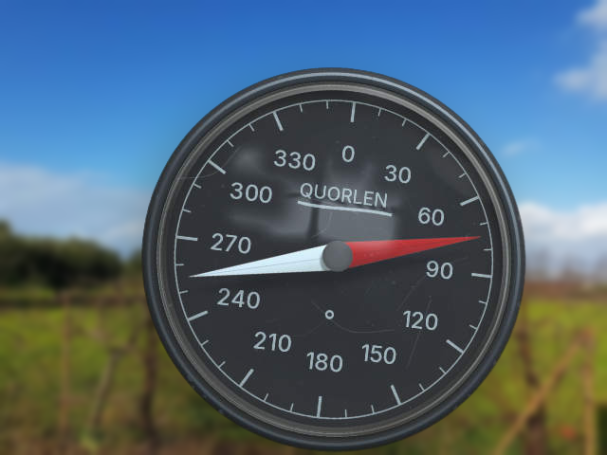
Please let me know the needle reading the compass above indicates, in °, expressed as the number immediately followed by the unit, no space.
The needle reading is 75°
